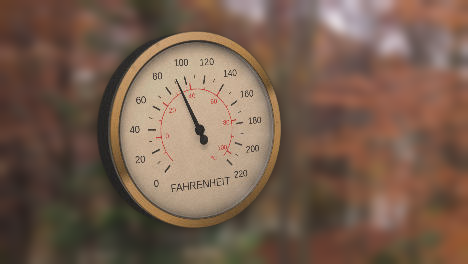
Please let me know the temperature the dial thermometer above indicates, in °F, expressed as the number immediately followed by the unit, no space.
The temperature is 90°F
